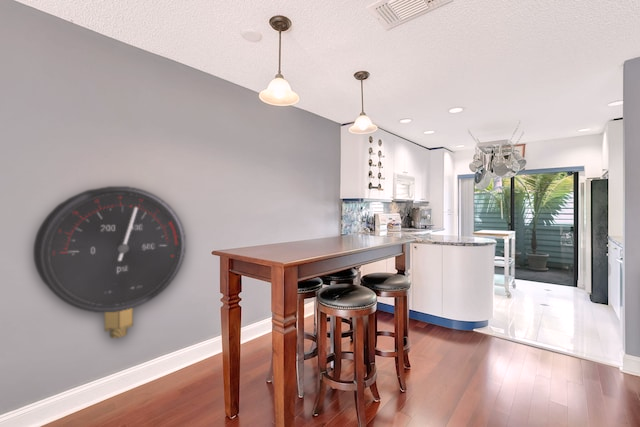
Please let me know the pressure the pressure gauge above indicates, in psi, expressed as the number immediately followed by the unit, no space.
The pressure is 350psi
